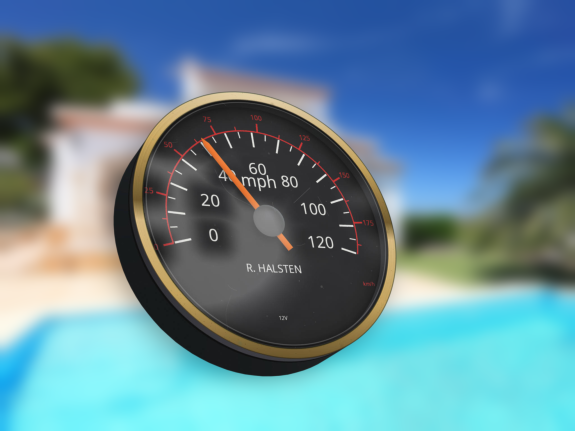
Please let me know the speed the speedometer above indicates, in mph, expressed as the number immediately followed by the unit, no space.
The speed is 40mph
